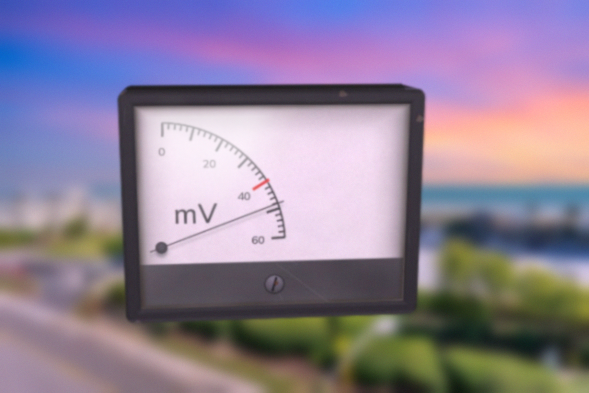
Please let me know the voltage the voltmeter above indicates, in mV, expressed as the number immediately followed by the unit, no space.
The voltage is 48mV
